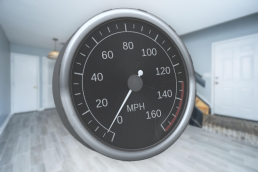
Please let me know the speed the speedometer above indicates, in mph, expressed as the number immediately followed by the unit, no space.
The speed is 5mph
